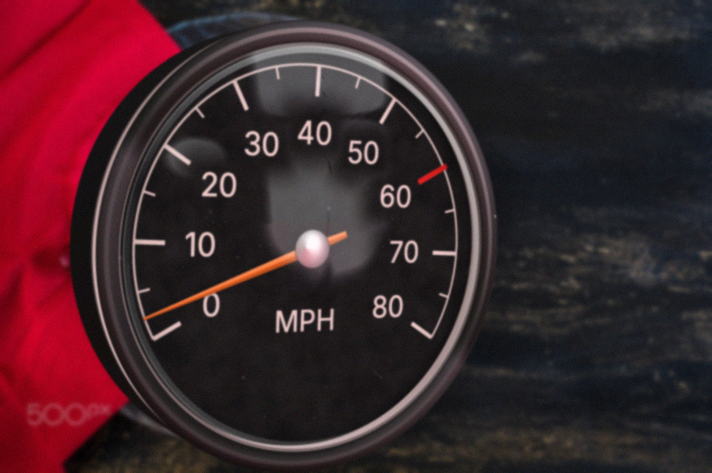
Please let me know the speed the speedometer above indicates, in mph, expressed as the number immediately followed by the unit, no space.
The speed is 2.5mph
